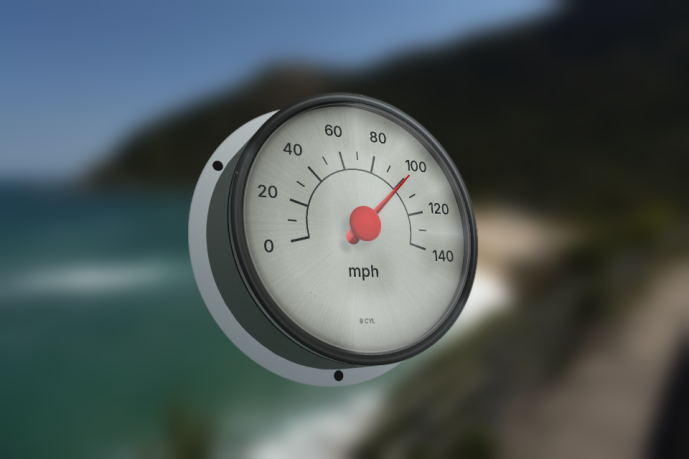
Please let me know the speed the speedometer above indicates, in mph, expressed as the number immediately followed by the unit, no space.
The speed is 100mph
